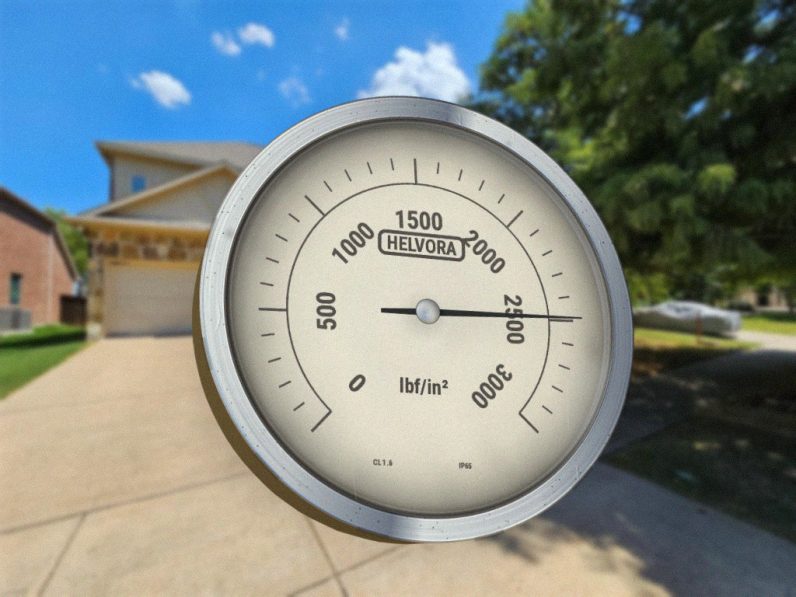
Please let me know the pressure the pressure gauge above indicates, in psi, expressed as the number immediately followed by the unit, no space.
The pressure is 2500psi
